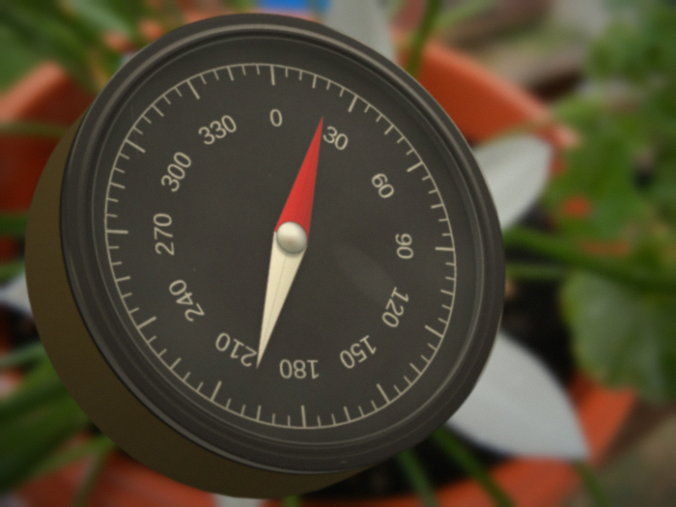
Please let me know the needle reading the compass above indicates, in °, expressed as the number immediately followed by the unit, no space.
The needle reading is 20°
